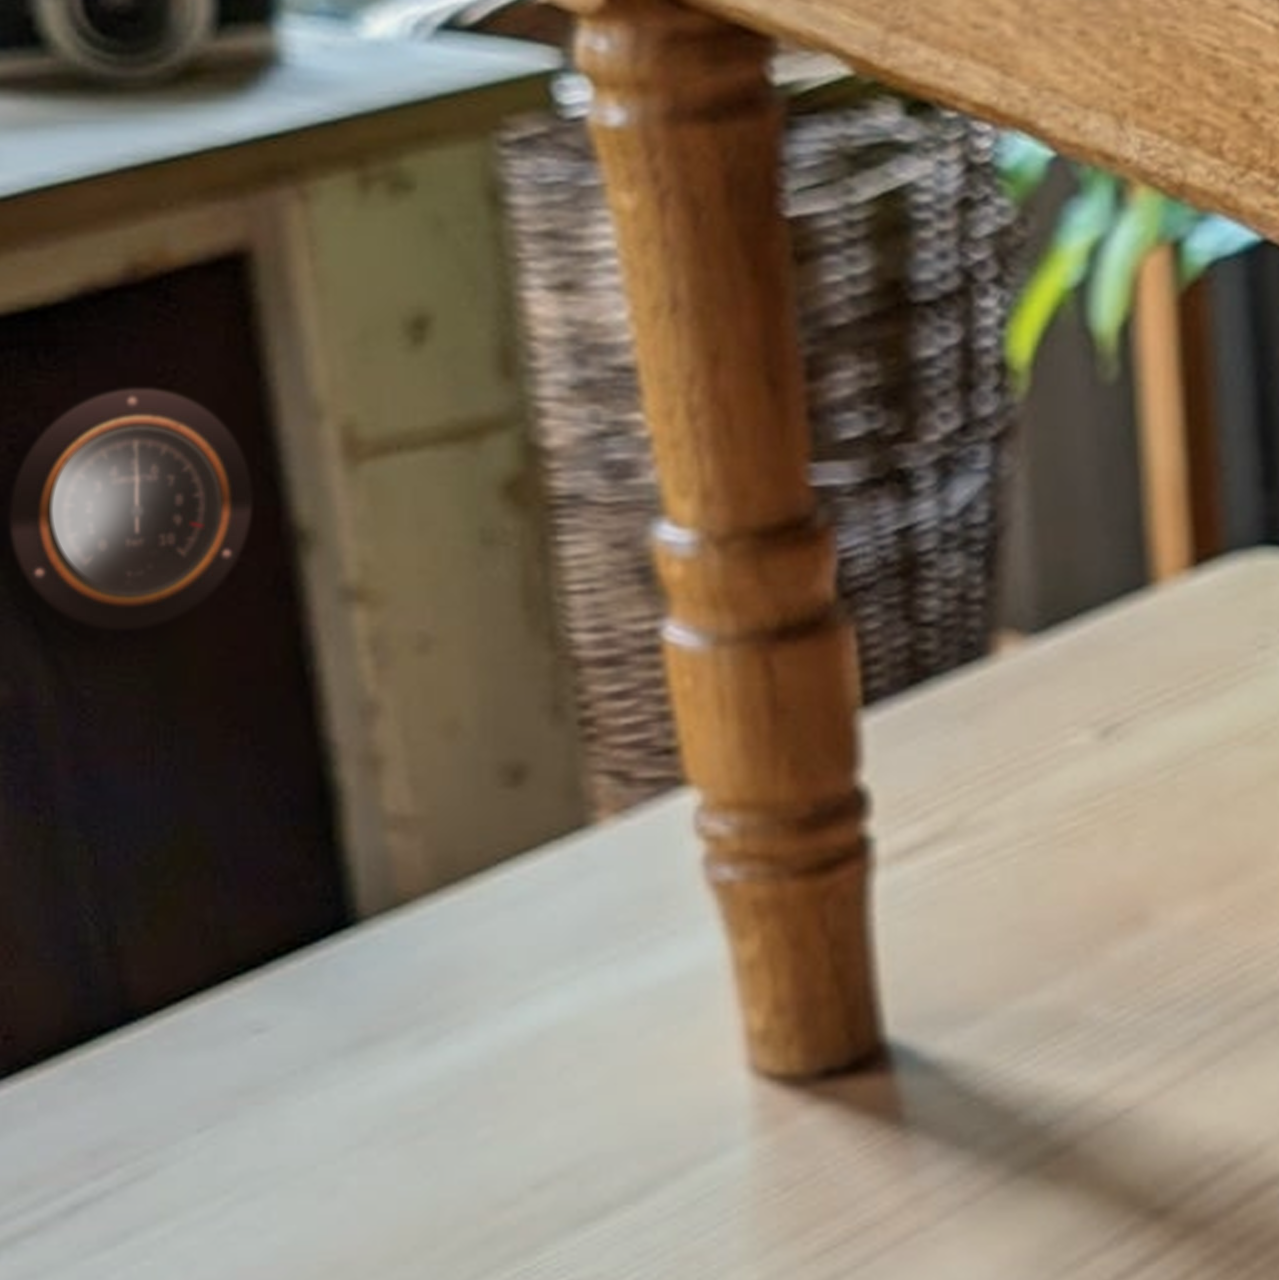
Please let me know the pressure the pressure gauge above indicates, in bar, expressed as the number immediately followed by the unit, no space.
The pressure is 5bar
